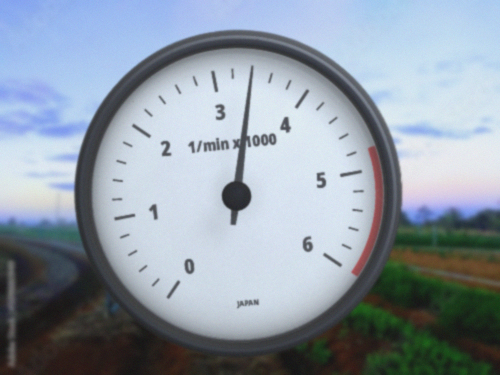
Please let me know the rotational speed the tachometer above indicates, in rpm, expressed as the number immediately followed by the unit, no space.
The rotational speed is 3400rpm
